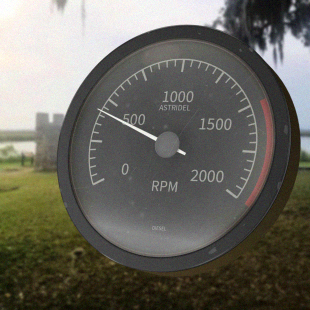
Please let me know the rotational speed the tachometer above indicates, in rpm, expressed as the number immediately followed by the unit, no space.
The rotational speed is 425rpm
